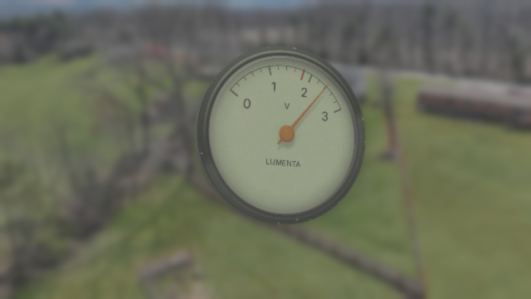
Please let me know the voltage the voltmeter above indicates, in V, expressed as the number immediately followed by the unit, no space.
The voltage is 2.4V
